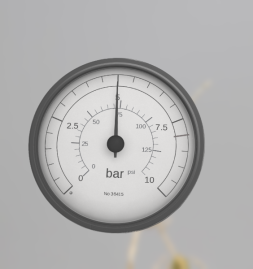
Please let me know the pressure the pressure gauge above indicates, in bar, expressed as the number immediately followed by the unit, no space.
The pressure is 5bar
